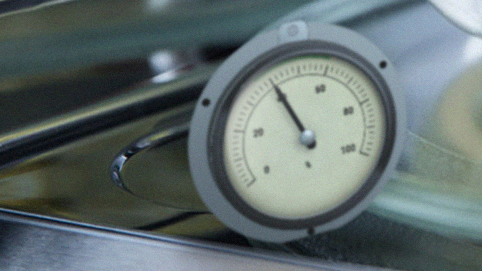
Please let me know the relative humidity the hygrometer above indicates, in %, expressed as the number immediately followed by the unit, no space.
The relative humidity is 40%
